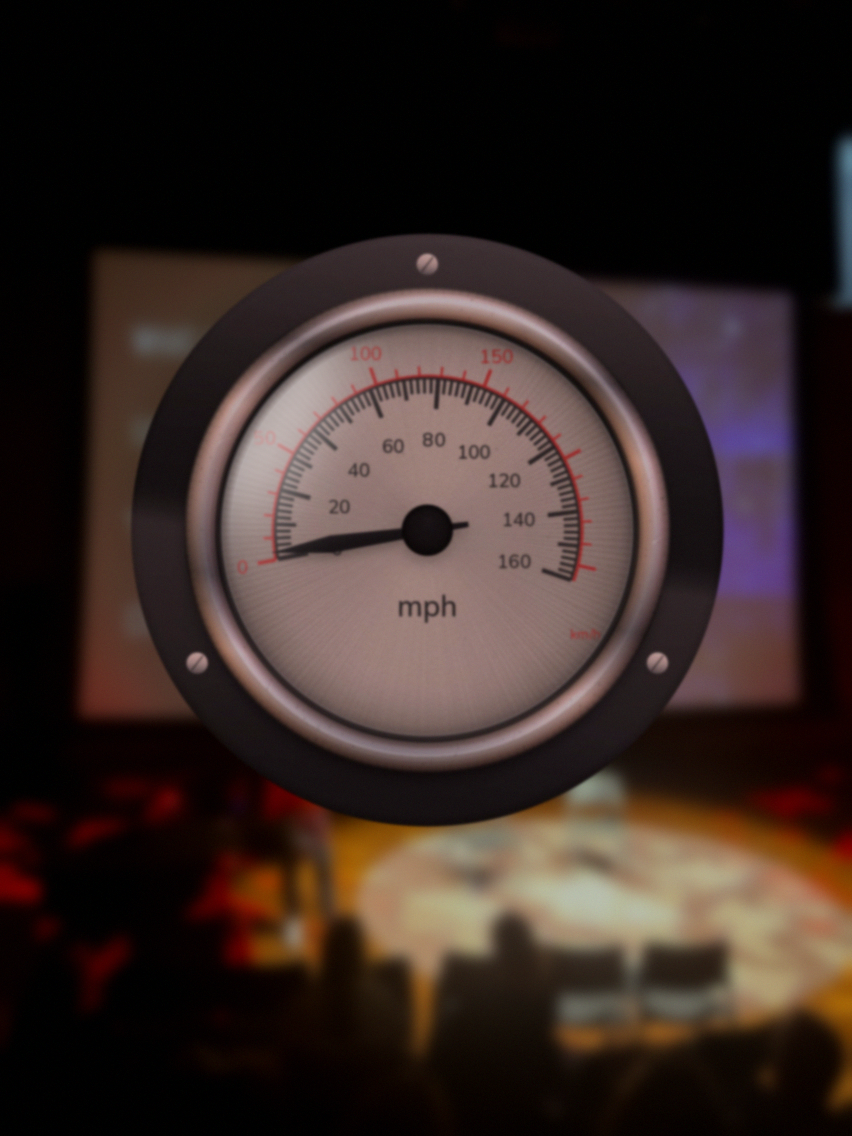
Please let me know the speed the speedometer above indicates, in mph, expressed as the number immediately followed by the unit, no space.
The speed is 2mph
